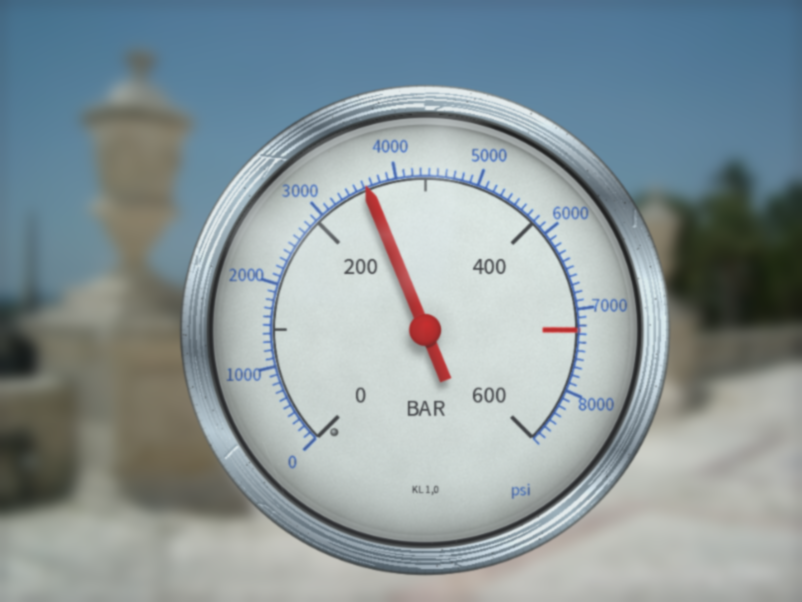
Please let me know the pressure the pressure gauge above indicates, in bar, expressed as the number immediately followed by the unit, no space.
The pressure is 250bar
